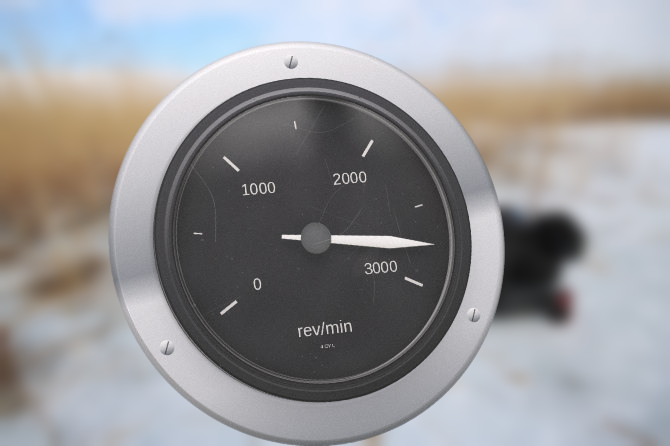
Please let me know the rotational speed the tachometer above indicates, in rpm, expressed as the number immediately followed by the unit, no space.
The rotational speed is 2750rpm
